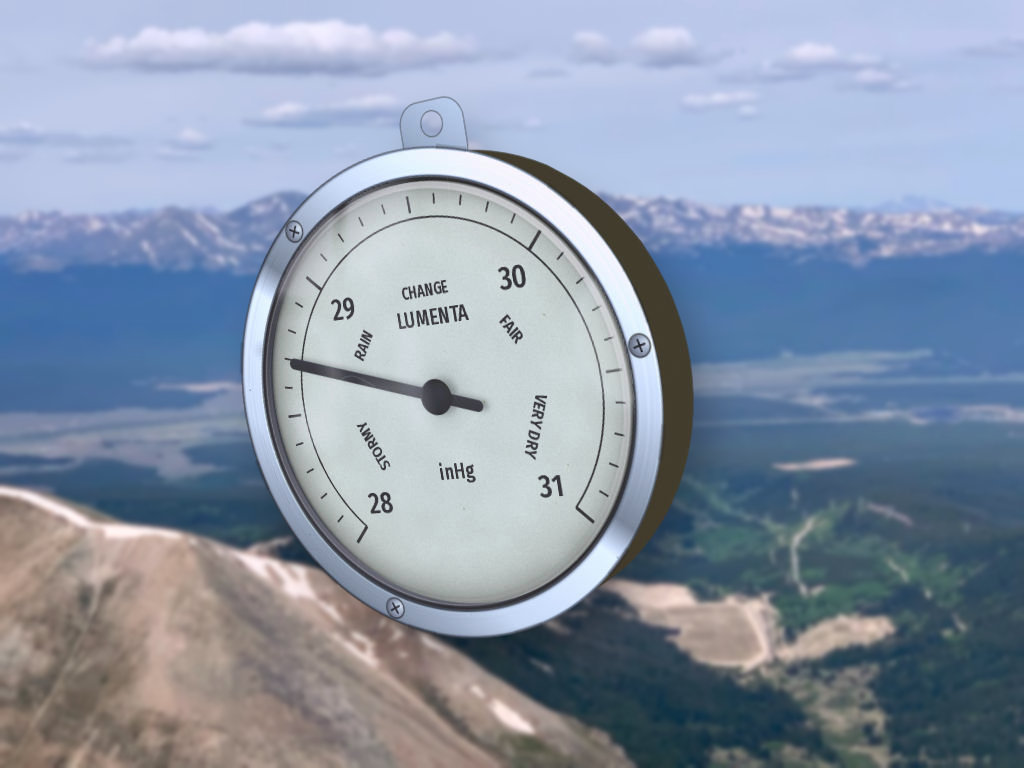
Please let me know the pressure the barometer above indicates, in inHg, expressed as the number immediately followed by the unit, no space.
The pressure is 28.7inHg
